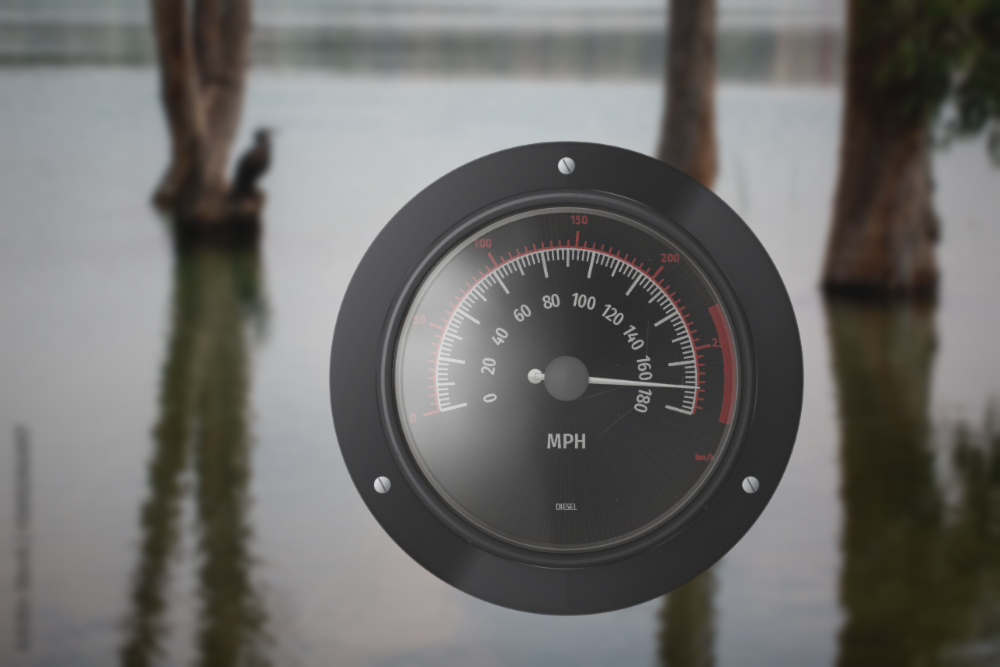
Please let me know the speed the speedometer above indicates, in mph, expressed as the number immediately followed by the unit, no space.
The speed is 170mph
